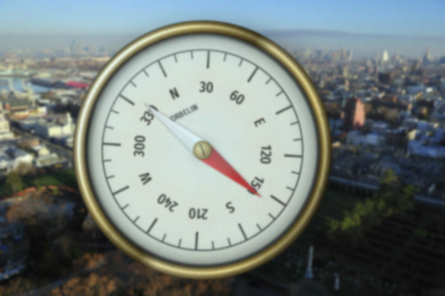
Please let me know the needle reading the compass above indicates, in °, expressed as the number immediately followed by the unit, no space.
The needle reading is 155°
